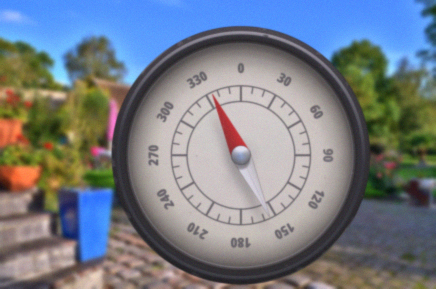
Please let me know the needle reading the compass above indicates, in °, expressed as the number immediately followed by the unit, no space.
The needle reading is 335°
